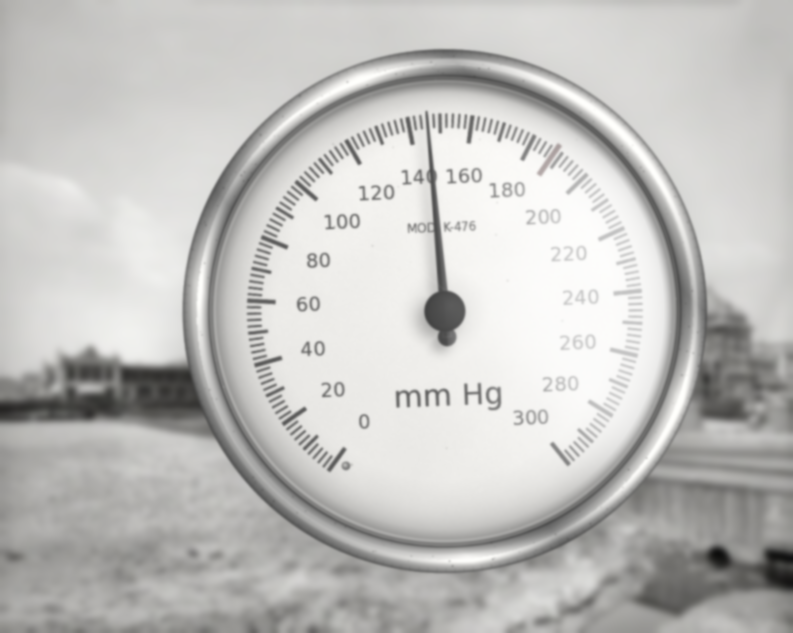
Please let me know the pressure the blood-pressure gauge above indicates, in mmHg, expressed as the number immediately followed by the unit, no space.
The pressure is 146mmHg
